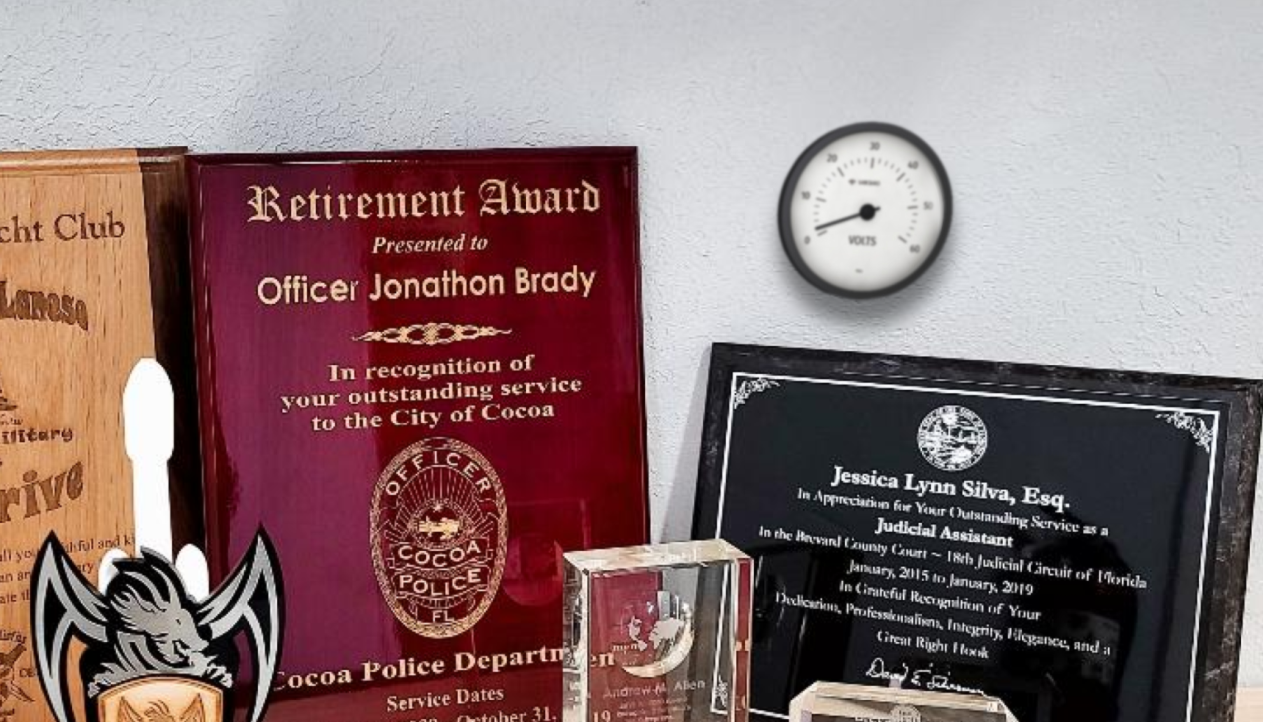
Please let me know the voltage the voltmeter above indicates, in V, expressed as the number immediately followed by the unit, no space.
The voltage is 2V
